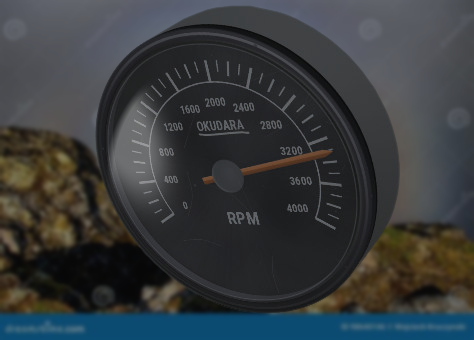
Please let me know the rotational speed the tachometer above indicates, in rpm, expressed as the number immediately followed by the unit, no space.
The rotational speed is 3300rpm
